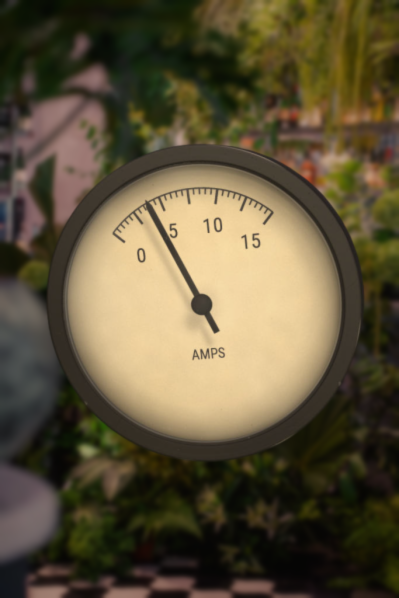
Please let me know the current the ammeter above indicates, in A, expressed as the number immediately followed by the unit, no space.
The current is 4A
